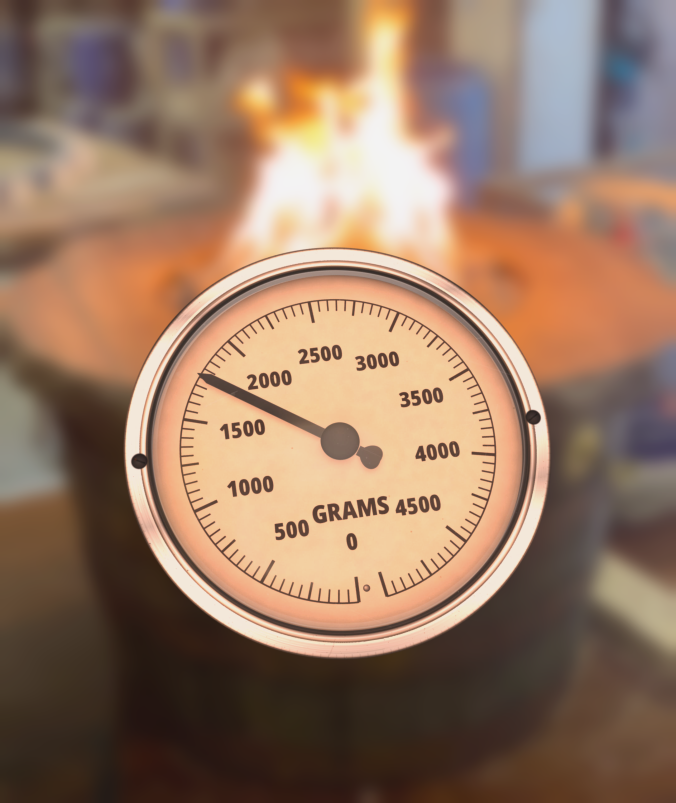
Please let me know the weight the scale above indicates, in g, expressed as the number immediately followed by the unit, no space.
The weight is 1750g
